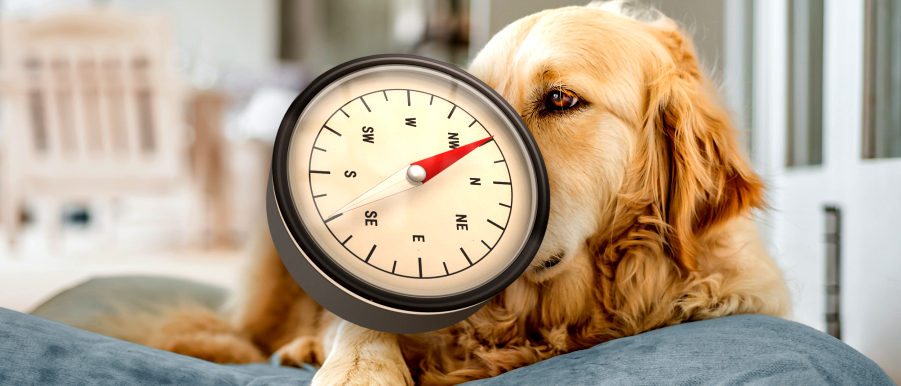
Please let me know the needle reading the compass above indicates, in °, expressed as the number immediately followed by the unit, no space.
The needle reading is 330°
